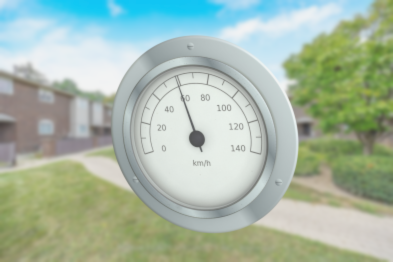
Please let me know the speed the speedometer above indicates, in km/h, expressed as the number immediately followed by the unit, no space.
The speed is 60km/h
